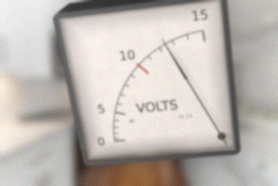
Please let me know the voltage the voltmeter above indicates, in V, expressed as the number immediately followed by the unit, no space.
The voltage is 12.5V
